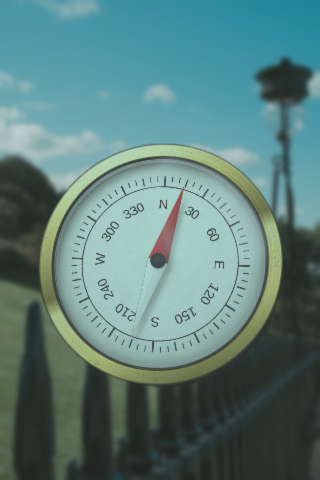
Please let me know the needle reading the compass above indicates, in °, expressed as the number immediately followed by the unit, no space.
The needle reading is 15°
